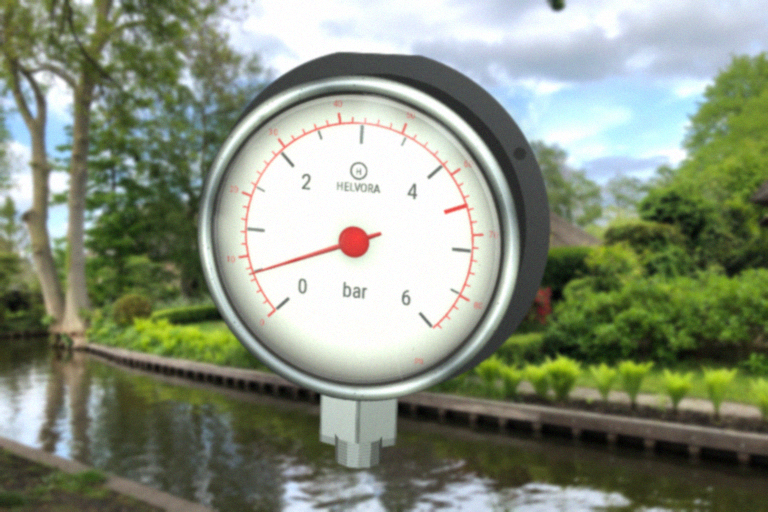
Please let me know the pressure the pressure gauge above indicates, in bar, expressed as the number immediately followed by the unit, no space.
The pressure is 0.5bar
